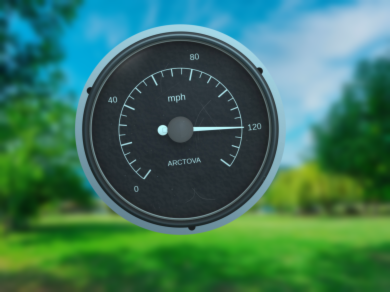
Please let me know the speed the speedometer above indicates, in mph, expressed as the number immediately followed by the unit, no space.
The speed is 120mph
